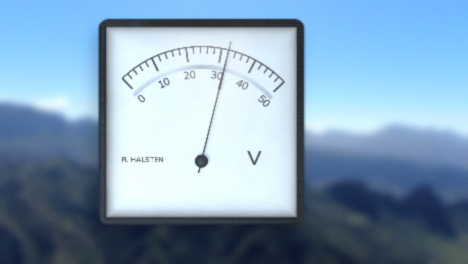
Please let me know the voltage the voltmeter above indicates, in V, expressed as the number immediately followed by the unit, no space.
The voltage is 32V
